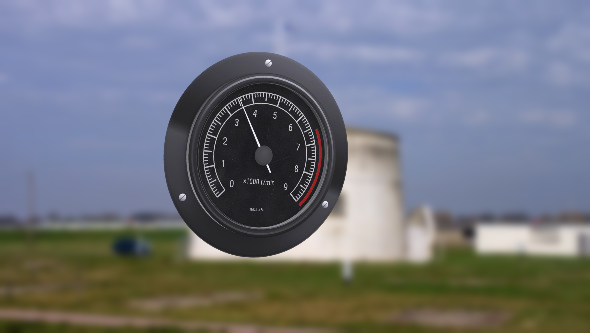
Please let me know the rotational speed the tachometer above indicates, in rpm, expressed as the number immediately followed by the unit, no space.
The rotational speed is 3500rpm
